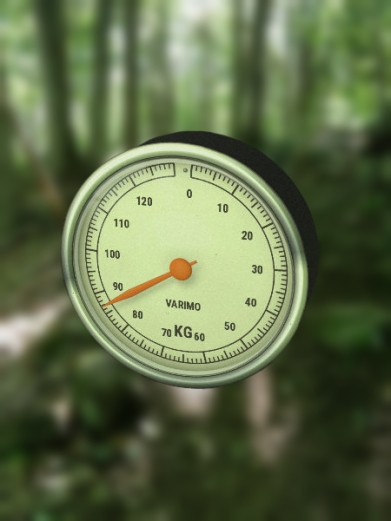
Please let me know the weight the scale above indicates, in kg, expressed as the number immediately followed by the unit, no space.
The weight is 87kg
